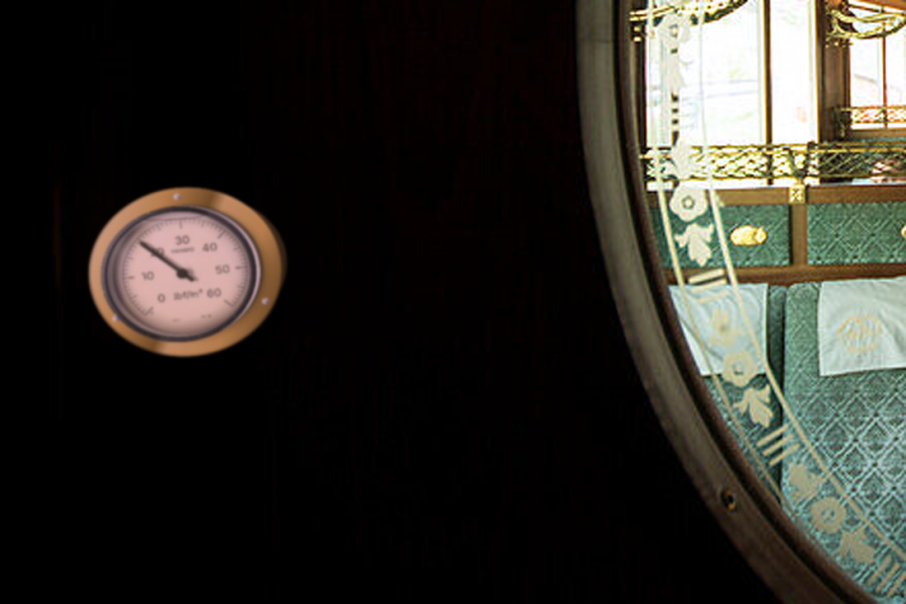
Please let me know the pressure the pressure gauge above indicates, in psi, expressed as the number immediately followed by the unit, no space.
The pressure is 20psi
